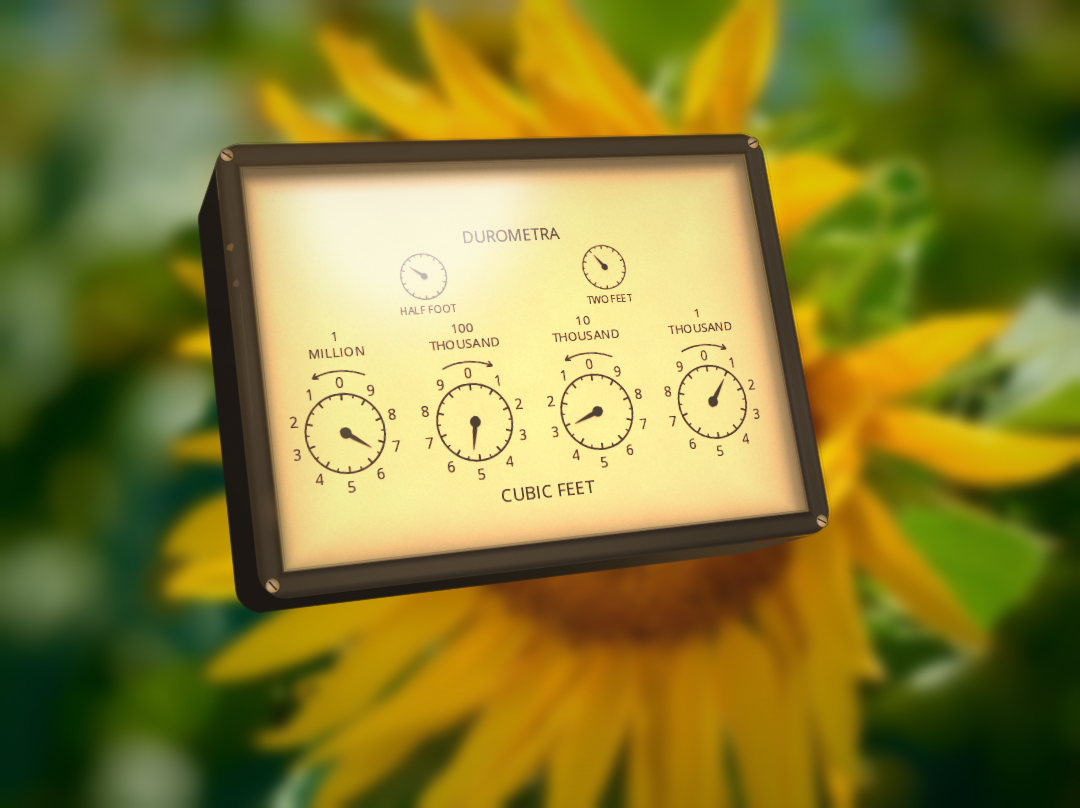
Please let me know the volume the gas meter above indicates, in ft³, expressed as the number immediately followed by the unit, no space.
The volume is 653100ft³
